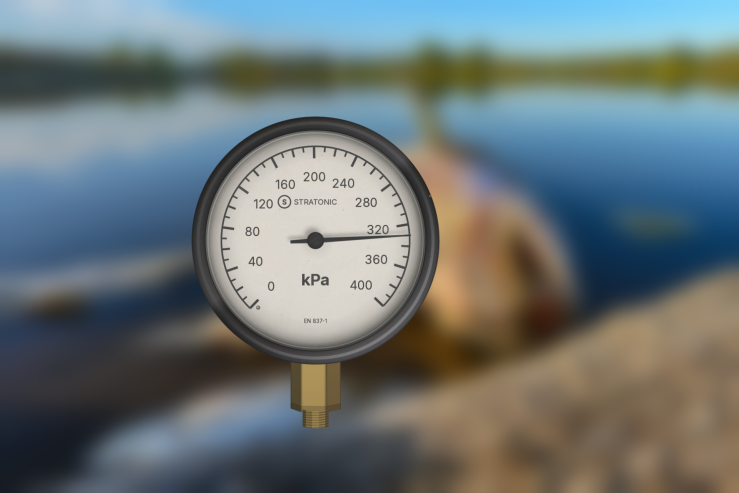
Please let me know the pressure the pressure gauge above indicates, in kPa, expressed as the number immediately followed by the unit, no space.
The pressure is 330kPa
